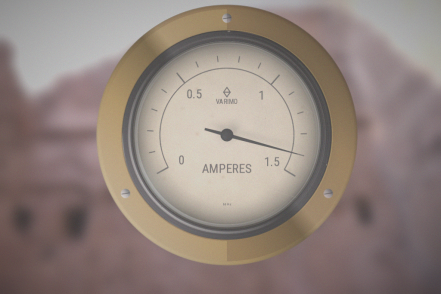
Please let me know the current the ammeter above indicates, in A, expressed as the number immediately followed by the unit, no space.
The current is 1.4A
